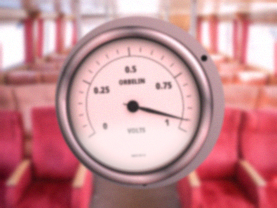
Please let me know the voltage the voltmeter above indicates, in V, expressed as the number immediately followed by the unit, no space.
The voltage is 0.95V
